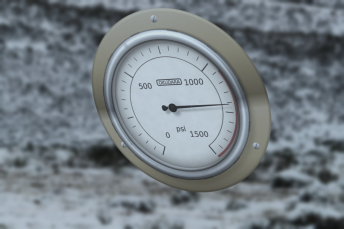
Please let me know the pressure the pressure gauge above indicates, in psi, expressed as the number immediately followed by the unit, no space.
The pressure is 1200psi
